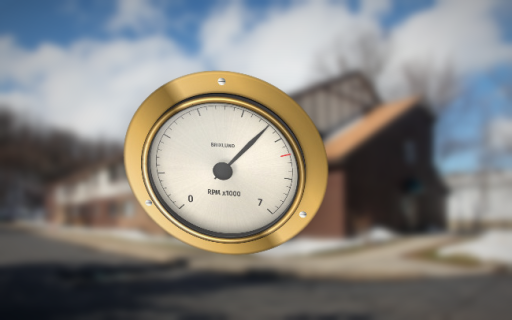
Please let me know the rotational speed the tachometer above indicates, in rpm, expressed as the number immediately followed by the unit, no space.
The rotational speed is 4600rpm
